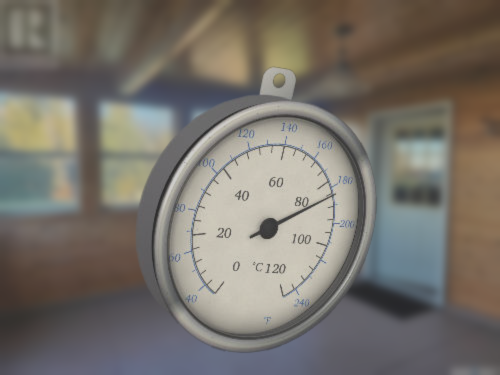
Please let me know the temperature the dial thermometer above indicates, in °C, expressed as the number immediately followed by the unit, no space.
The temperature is 84°C
